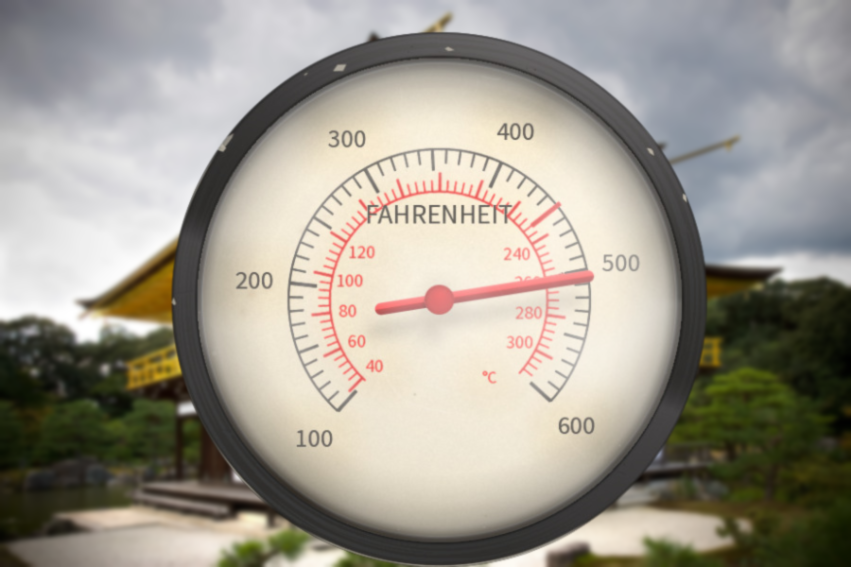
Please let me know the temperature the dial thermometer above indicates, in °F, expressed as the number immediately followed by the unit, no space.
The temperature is 505°F
